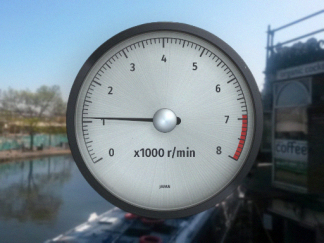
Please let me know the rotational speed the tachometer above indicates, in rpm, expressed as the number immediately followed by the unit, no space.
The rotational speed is 1100rpm
